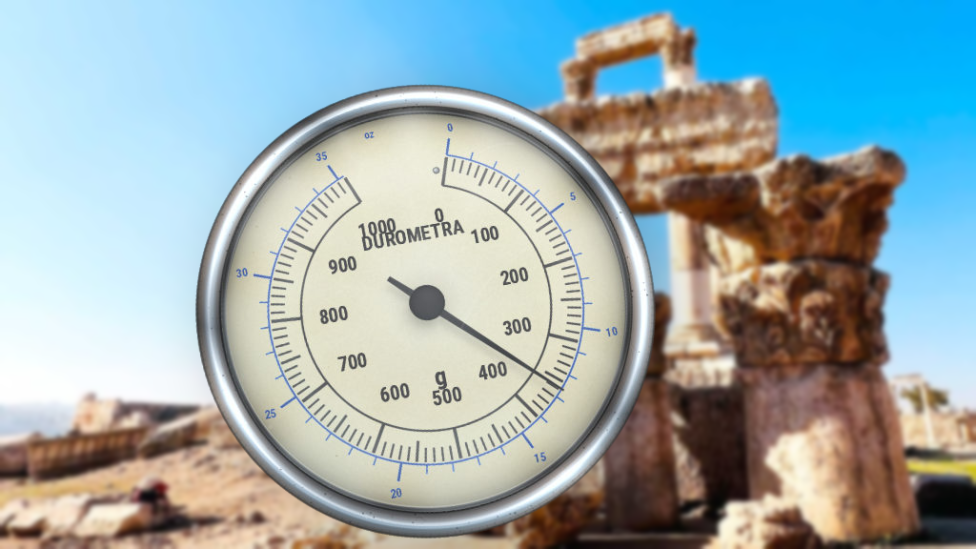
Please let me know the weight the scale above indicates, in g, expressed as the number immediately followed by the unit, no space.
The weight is 360g
